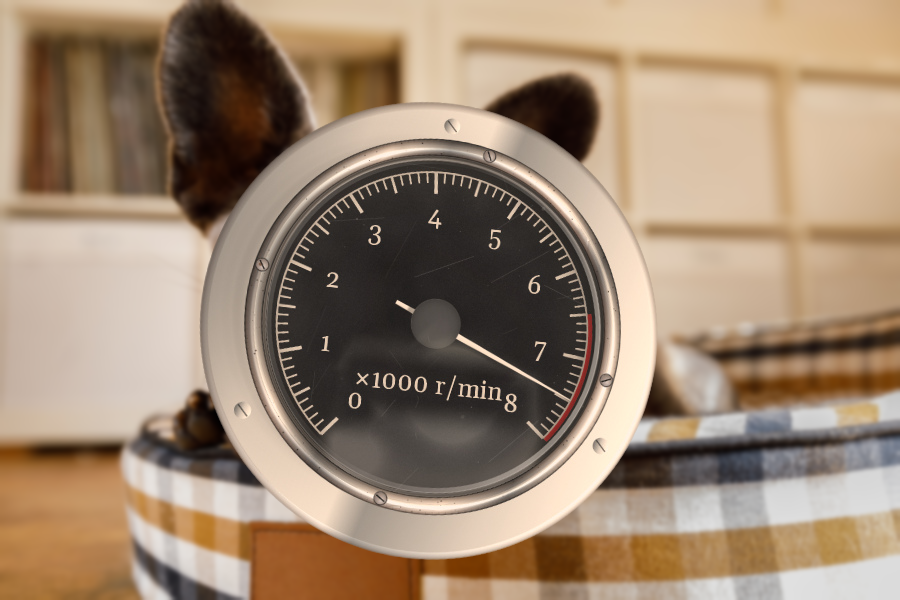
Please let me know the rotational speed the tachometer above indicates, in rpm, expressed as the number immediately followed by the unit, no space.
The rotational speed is 7500rpm
